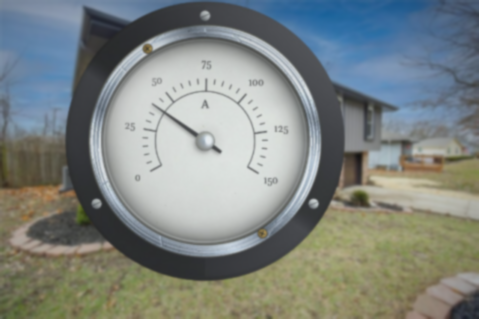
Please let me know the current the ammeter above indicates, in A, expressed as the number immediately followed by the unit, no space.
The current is 40A
